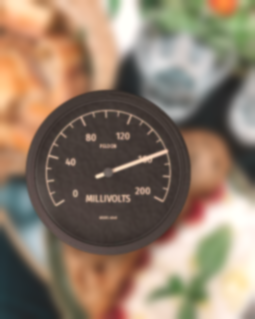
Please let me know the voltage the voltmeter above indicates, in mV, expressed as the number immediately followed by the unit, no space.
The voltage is 160mV
